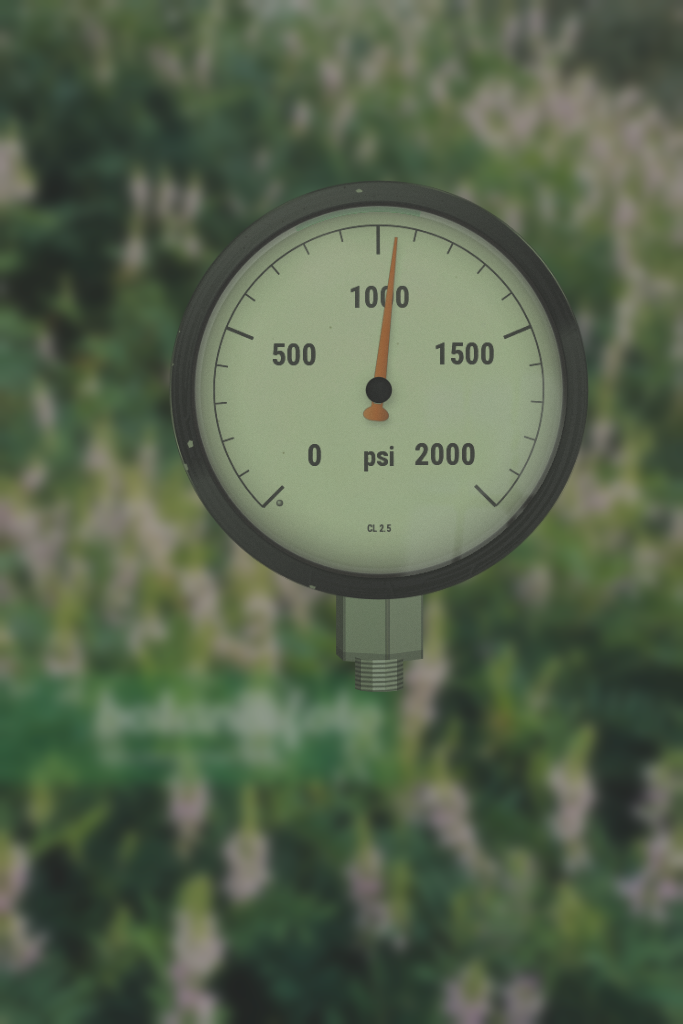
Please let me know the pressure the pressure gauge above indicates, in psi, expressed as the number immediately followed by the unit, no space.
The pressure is 1050psi
